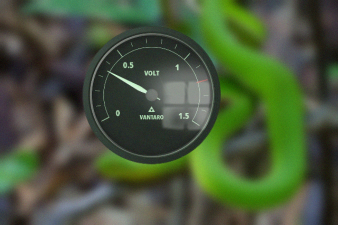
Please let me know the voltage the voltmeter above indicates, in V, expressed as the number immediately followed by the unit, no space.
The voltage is 0.35V
